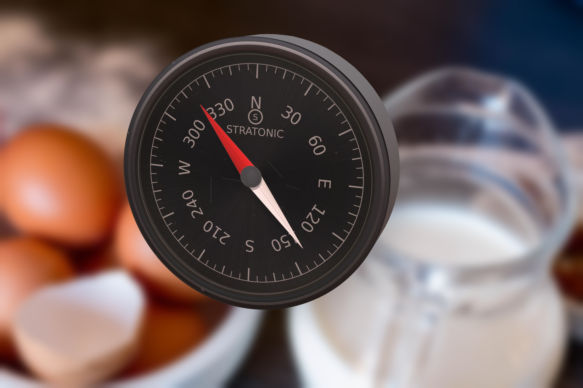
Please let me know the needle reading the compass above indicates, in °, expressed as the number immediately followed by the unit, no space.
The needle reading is 320°
